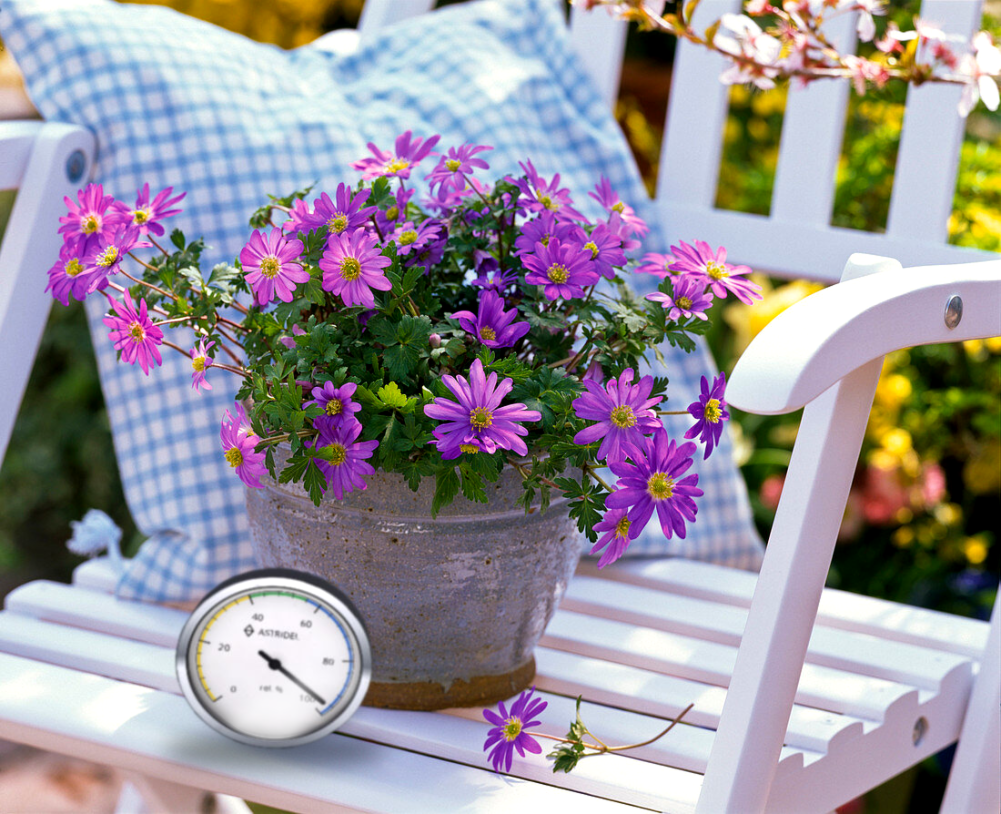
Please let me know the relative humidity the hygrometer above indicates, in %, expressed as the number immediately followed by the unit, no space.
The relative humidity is 96%
